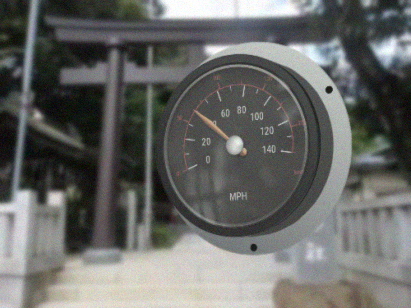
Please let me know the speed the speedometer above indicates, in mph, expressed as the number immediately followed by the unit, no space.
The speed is 40mph
